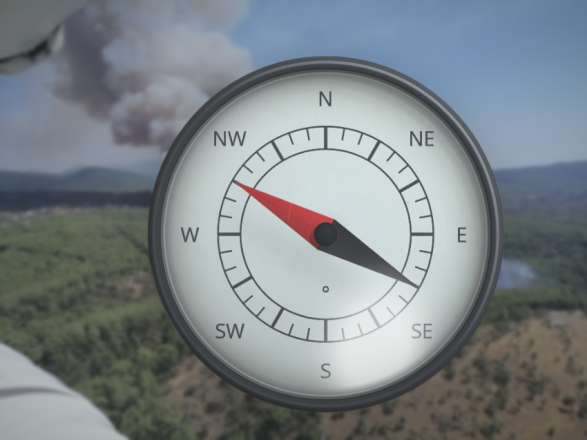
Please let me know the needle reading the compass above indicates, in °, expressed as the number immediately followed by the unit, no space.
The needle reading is 300°
